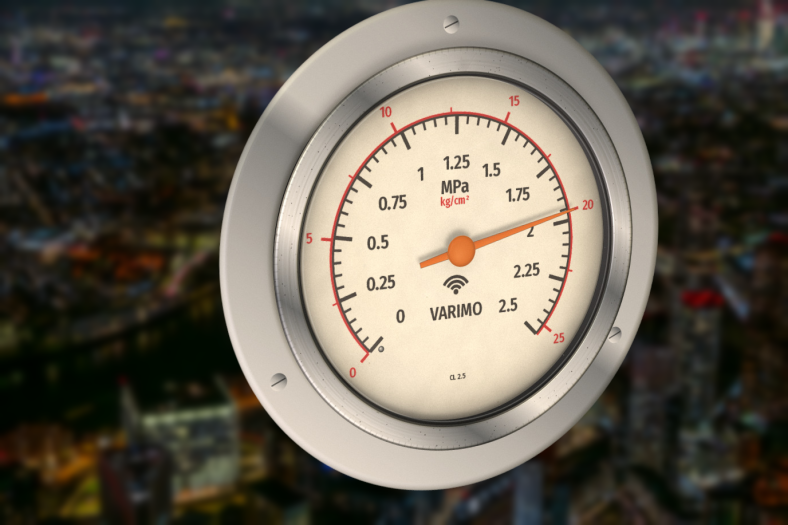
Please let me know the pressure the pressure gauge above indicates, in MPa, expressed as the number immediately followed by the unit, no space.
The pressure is 1.95MPa
